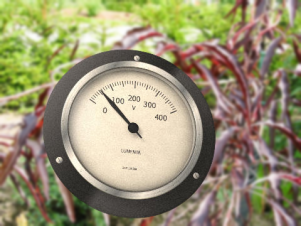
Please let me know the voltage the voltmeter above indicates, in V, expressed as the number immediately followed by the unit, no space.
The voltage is 50V
